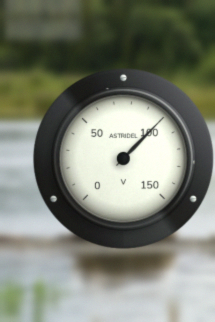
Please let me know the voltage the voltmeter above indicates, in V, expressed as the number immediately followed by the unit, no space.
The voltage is 100V
